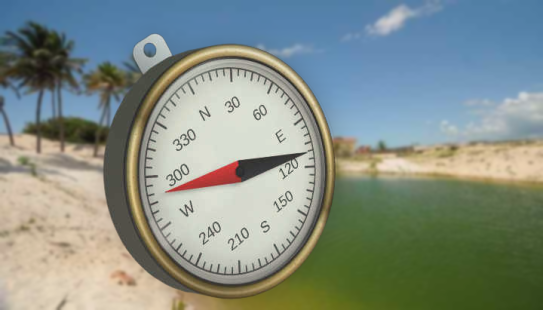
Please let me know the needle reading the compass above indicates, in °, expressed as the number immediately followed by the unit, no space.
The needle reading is 290°
